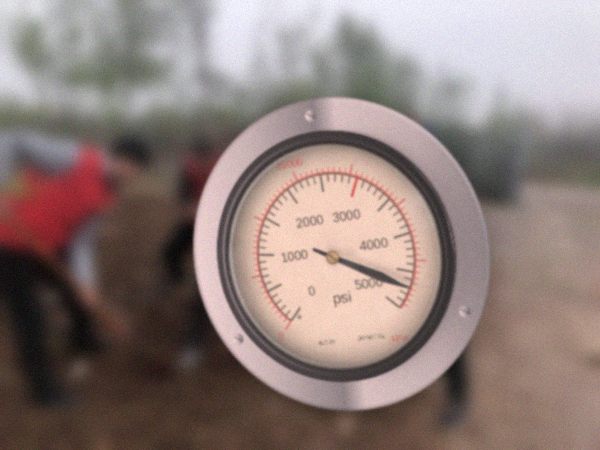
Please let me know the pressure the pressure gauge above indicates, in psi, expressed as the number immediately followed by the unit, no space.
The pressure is 4700psi
